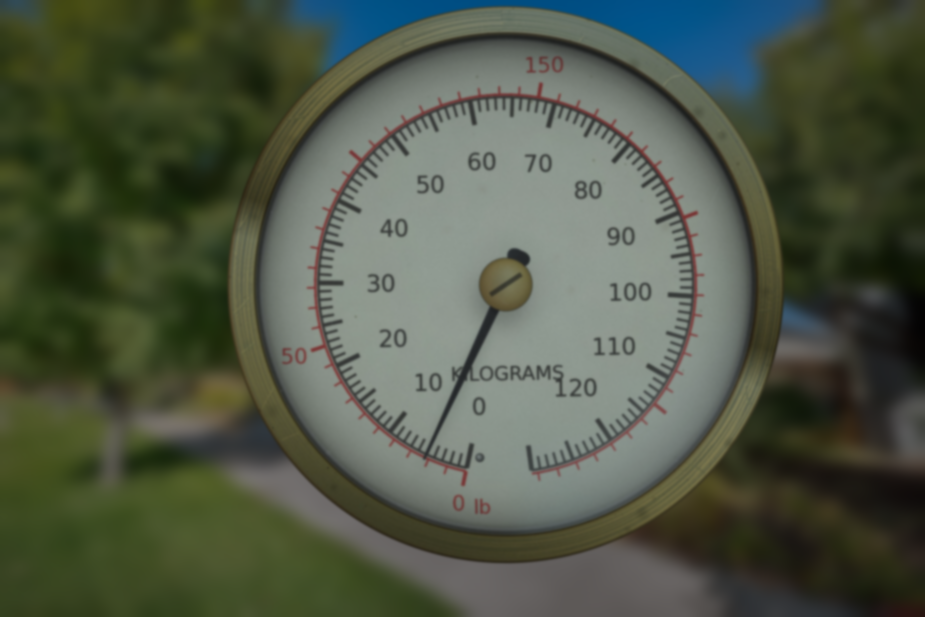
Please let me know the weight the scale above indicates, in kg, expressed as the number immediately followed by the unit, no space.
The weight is 5kg
